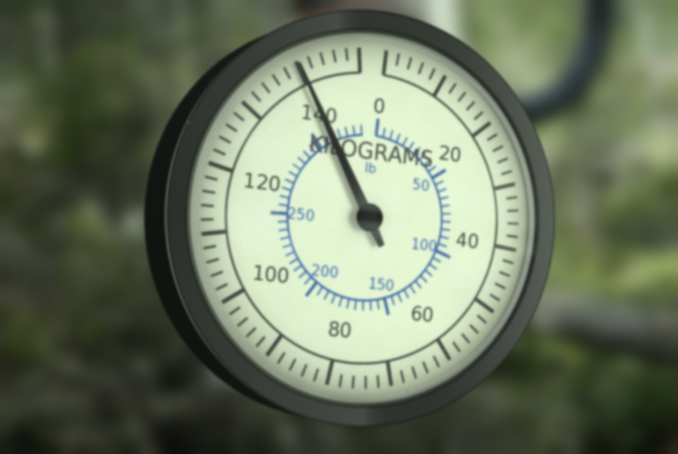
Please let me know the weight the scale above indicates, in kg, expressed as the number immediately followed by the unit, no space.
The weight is 140kg
